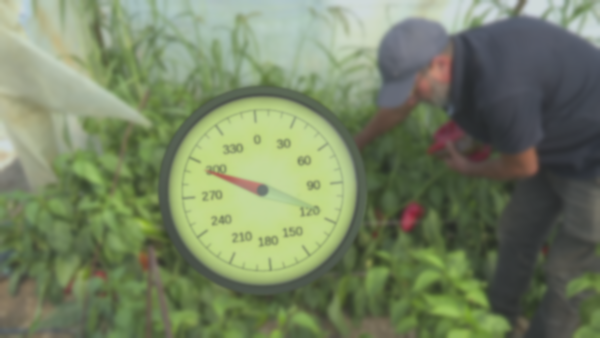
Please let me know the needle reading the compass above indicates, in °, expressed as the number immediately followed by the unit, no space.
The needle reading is 295°
